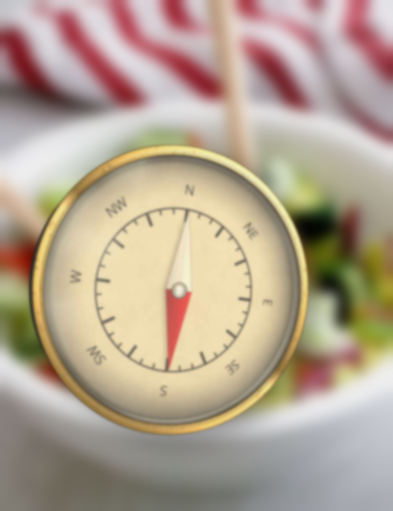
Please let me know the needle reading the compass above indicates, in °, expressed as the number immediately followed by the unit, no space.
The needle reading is 180°
